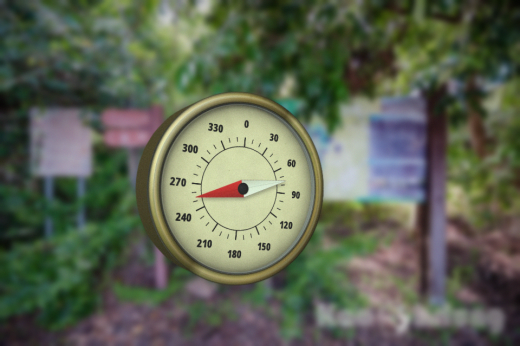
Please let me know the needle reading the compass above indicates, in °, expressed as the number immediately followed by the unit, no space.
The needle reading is 255°
